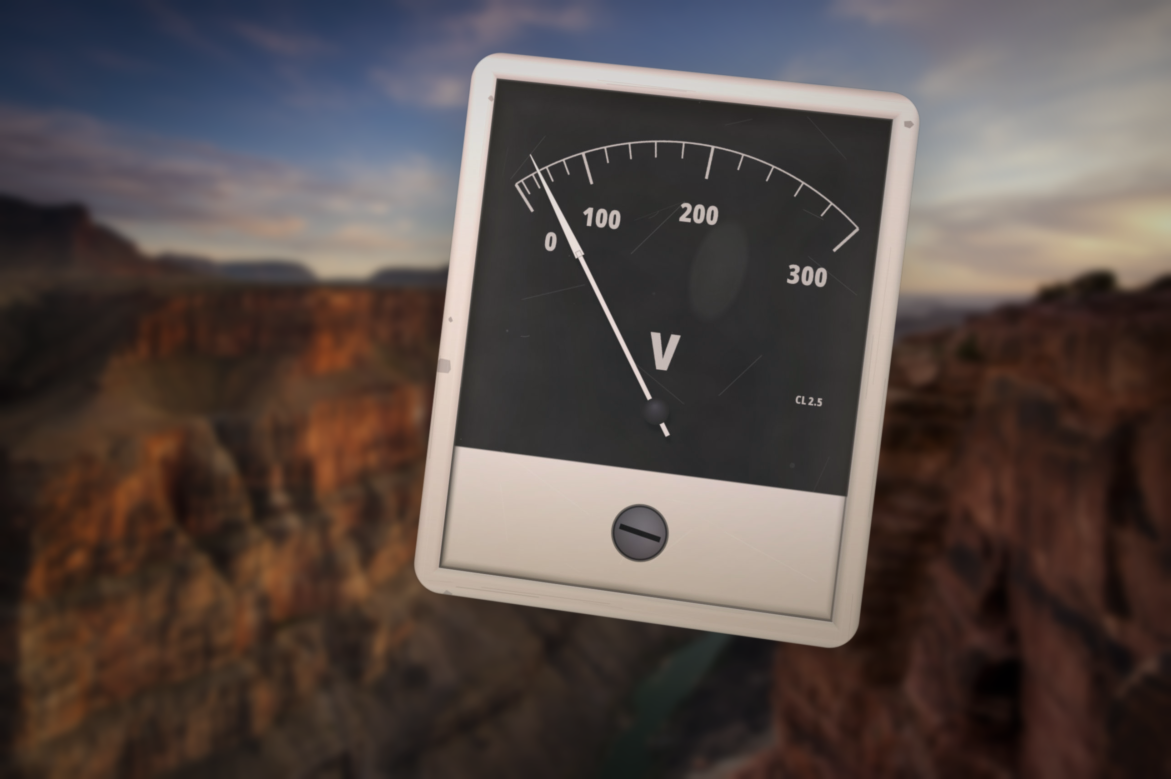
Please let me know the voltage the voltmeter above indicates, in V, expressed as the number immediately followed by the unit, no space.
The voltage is 50V
